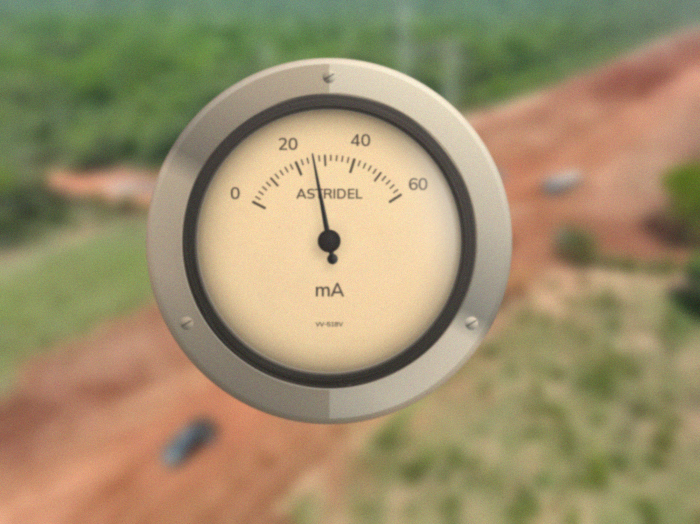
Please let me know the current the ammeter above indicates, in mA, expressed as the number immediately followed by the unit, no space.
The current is 26mA
